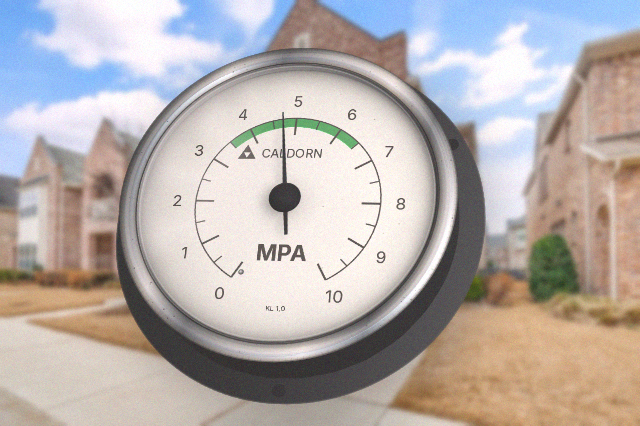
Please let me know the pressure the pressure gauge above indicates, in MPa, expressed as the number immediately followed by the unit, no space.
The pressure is 4.75MPa
